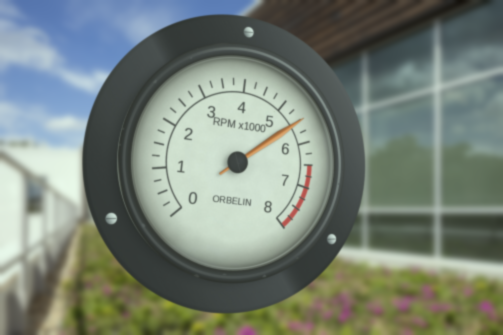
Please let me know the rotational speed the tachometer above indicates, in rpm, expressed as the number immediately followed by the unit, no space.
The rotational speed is 5500rpm
